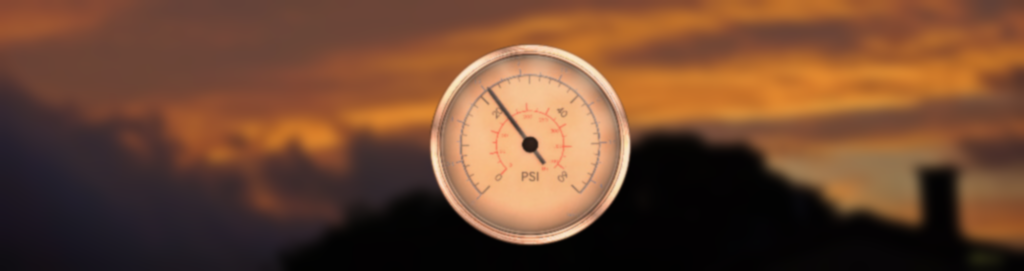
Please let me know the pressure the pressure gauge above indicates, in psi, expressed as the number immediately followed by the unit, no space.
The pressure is 22psi
